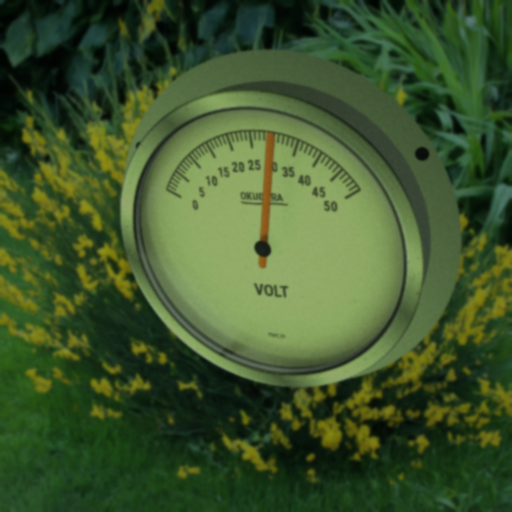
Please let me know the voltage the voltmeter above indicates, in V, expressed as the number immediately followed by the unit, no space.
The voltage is 30V
